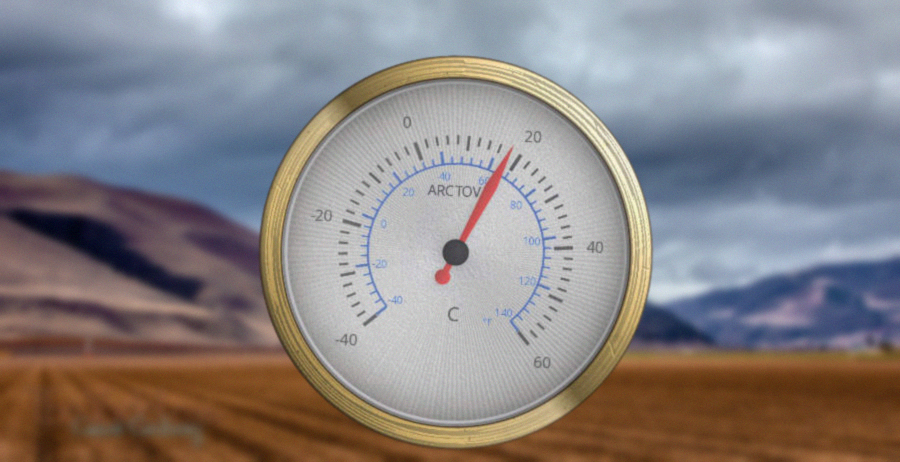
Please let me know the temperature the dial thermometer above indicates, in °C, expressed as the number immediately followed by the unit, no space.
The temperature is 18°C
